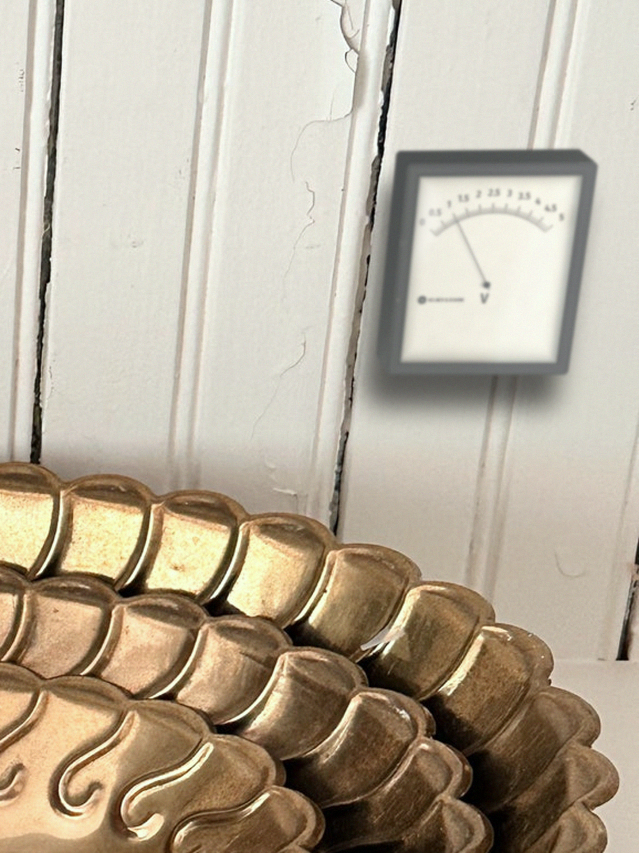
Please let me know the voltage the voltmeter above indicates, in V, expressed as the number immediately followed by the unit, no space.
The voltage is 1V
